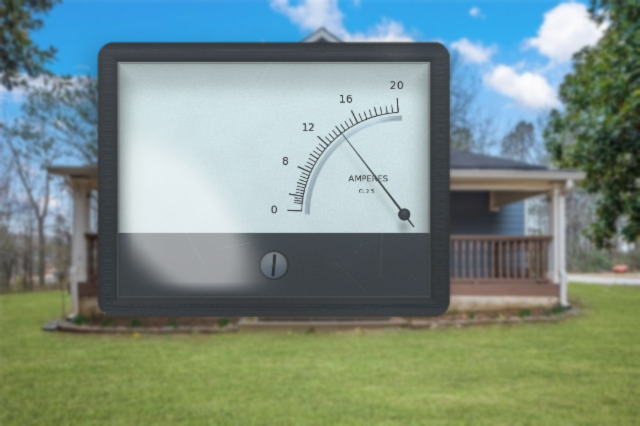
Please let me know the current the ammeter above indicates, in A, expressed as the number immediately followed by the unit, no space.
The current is 14A
